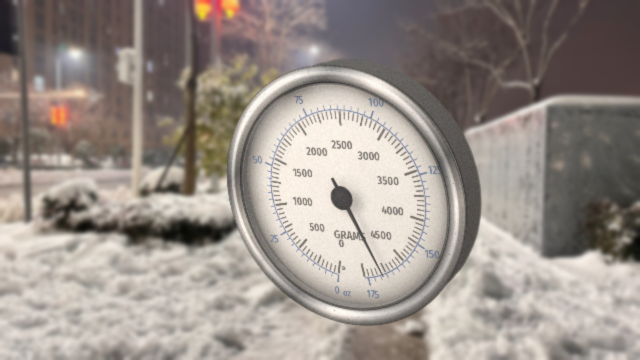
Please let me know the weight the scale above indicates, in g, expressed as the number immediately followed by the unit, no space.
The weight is 4750g
